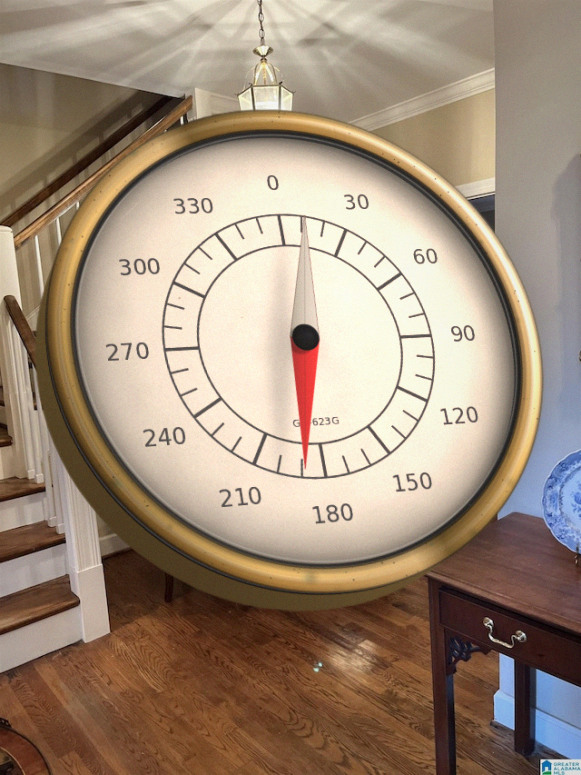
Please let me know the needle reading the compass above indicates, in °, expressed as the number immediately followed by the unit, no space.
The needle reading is 190°
